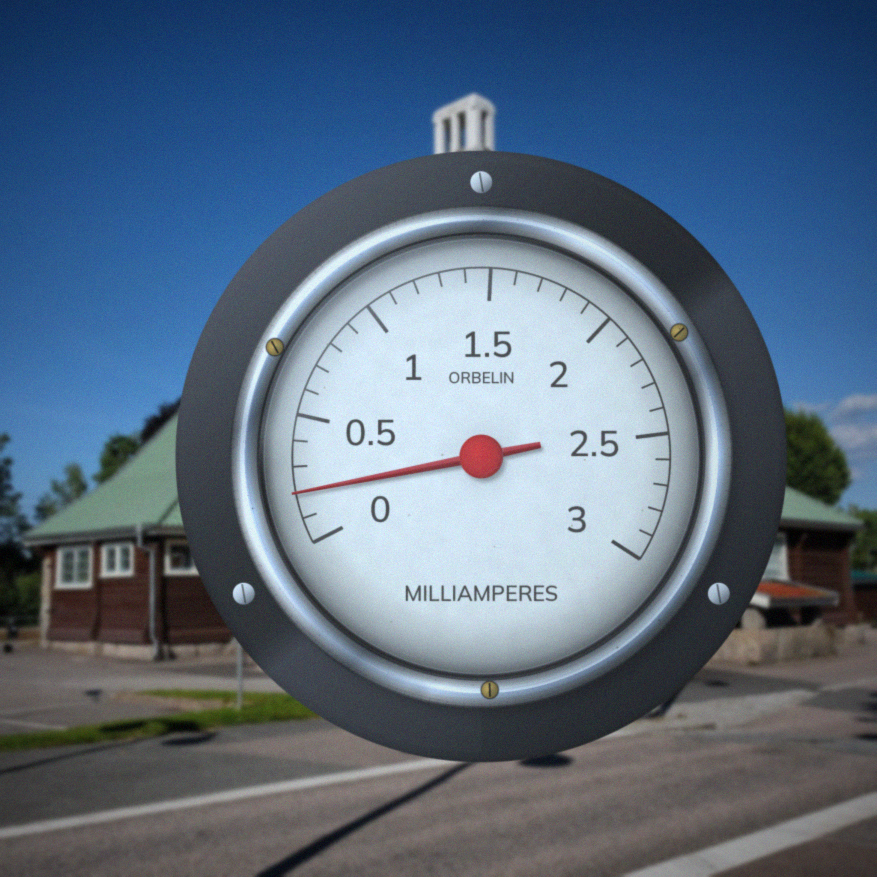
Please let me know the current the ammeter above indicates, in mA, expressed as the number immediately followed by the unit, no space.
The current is 0.2mA
